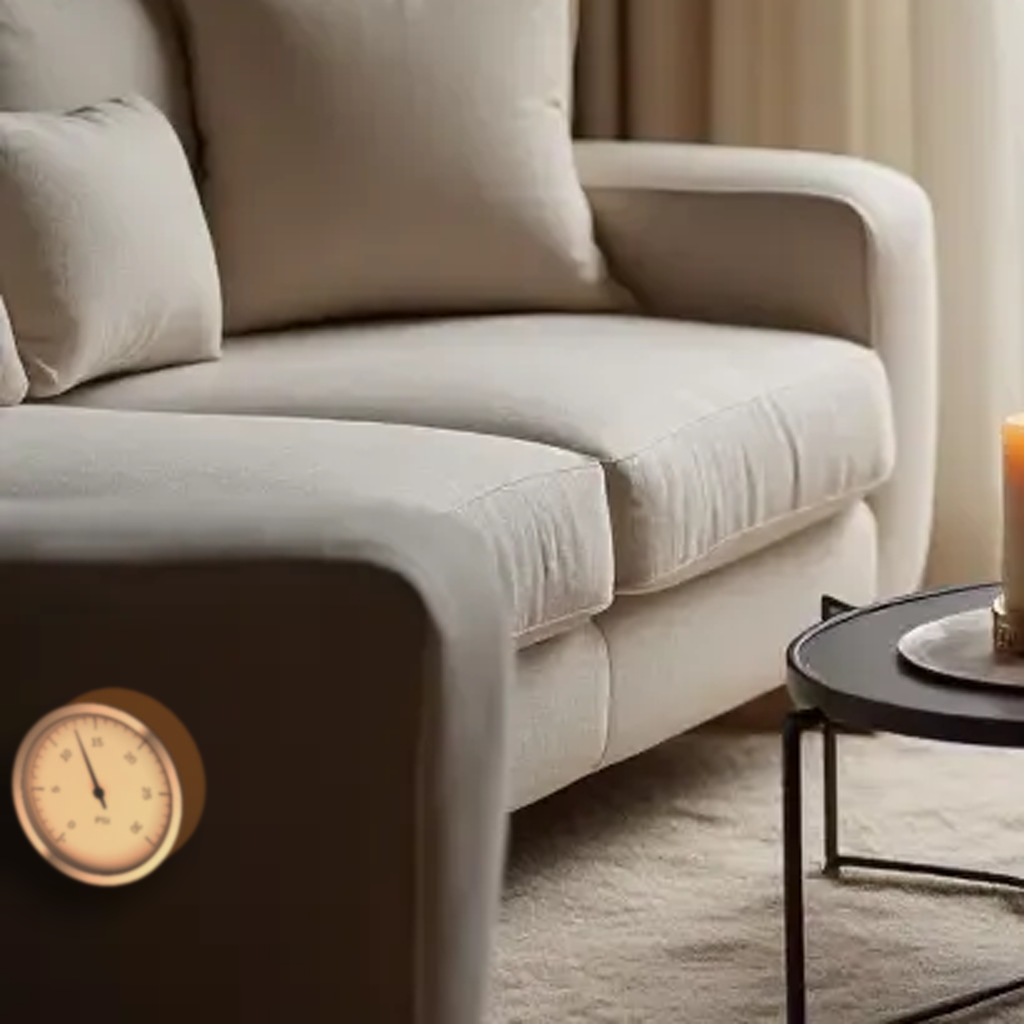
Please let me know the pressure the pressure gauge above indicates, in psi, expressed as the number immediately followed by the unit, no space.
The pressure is 13psi
